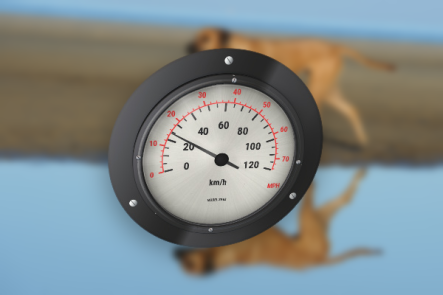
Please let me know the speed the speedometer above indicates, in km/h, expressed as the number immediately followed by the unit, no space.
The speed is 25km/h
